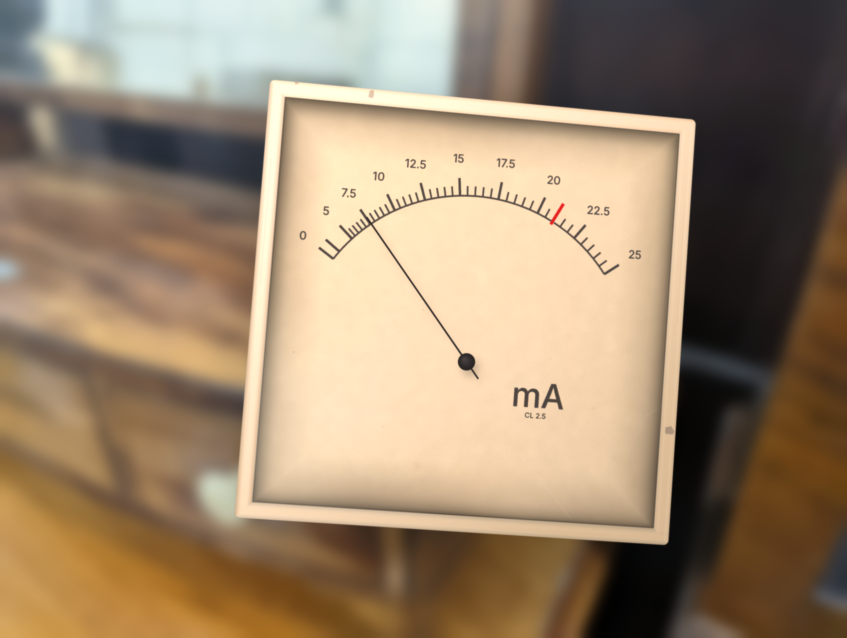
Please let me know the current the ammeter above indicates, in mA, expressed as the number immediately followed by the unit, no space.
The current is 7.5mA
